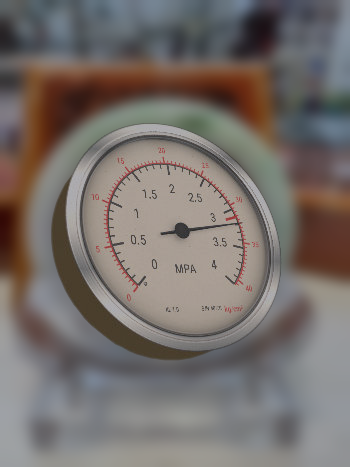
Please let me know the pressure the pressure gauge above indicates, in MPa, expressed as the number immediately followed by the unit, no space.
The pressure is 3.2MPa
